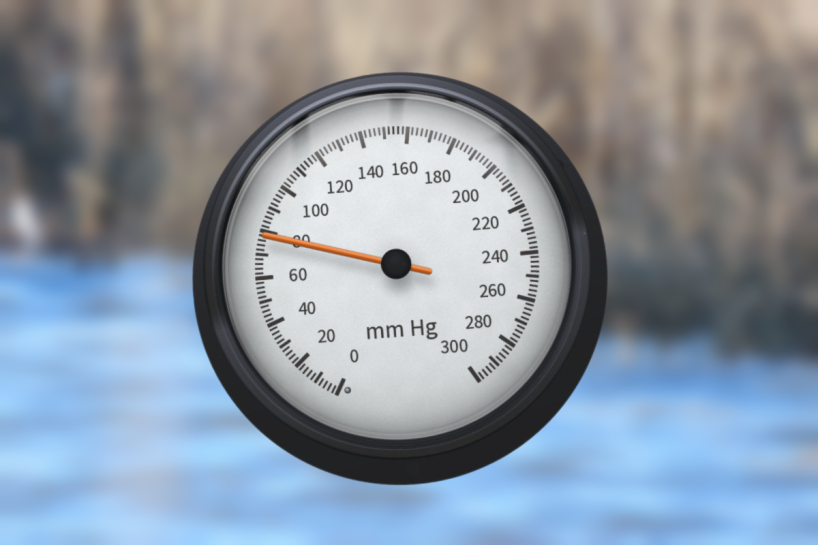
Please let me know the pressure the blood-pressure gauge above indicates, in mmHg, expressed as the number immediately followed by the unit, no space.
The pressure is 78mmHg
